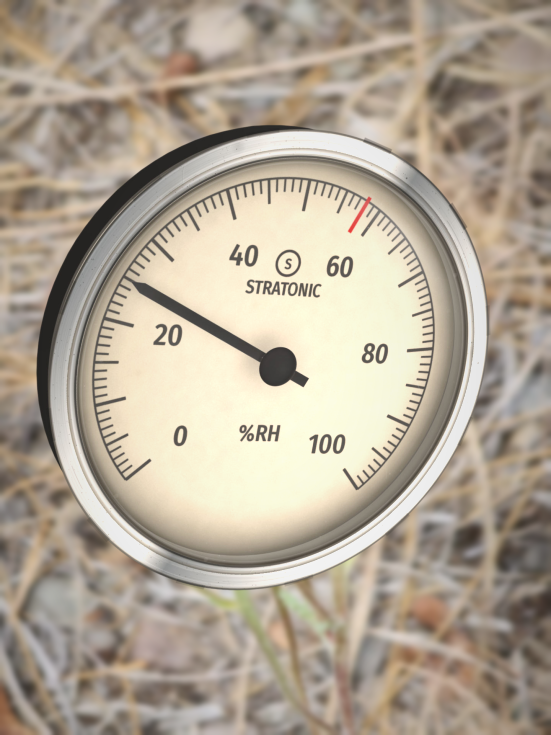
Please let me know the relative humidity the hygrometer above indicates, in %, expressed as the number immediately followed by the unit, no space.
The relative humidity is 25%
